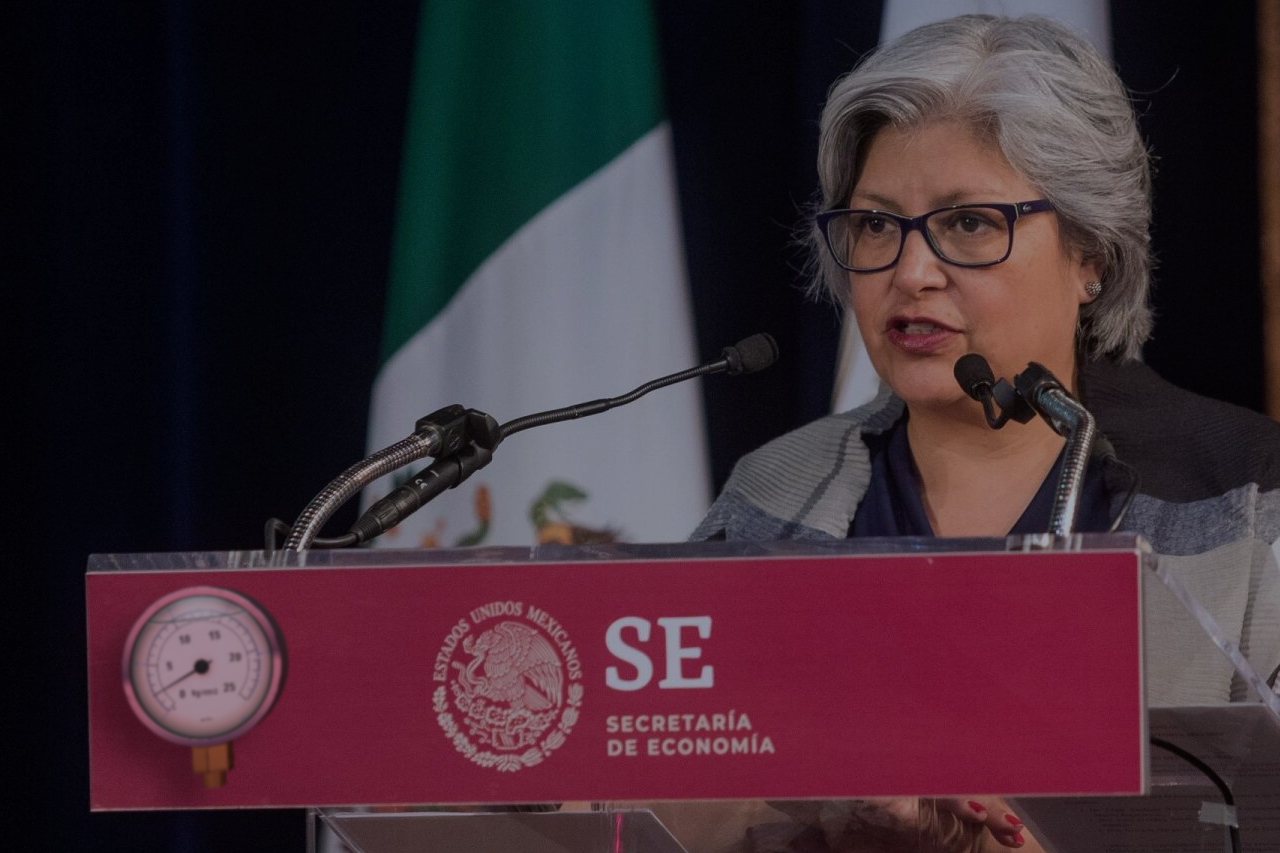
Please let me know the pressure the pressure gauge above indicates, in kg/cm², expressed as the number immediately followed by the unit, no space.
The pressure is 2kg/cm²
